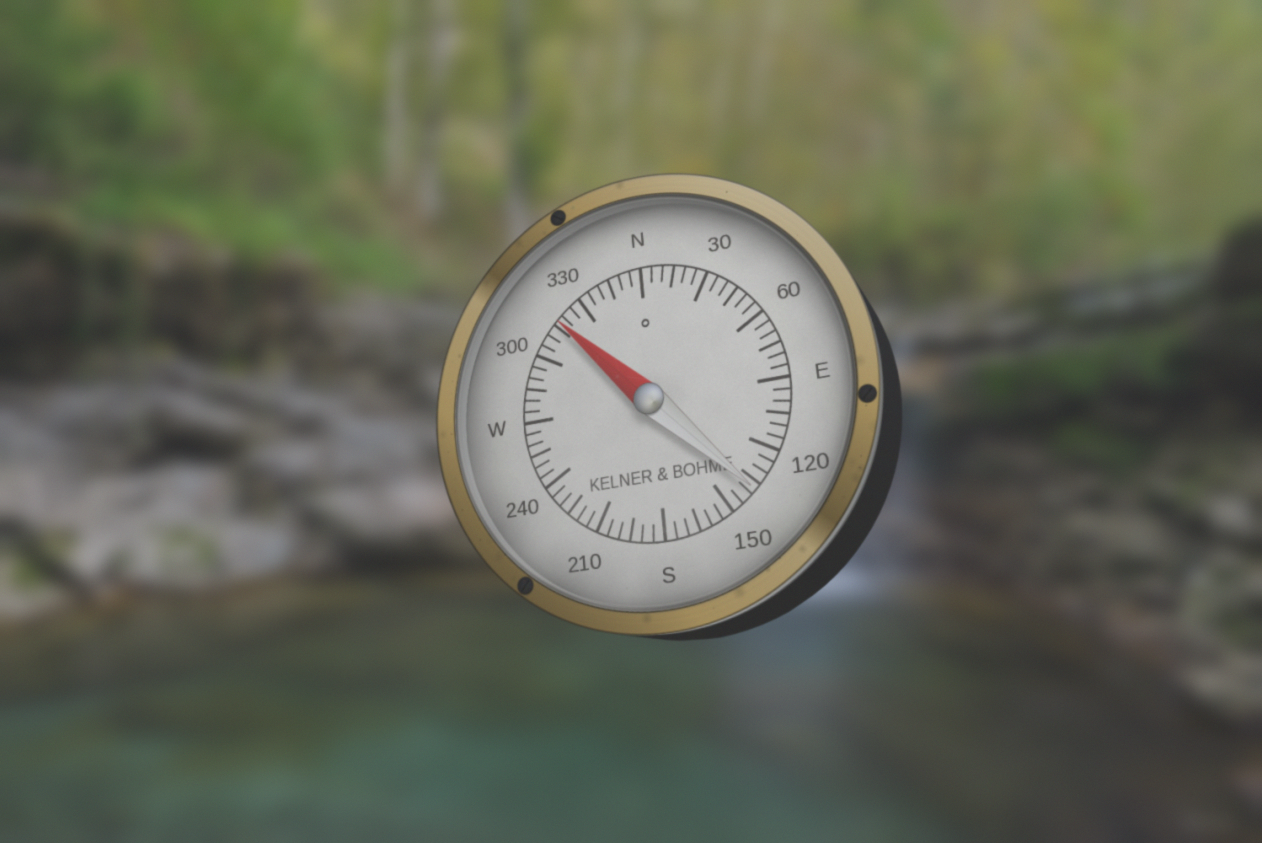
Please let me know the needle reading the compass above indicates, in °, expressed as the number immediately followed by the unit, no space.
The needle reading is 317.5°
